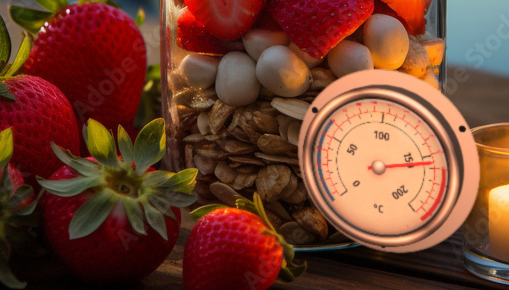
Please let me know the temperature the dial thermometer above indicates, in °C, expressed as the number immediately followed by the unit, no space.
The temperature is 155°C
